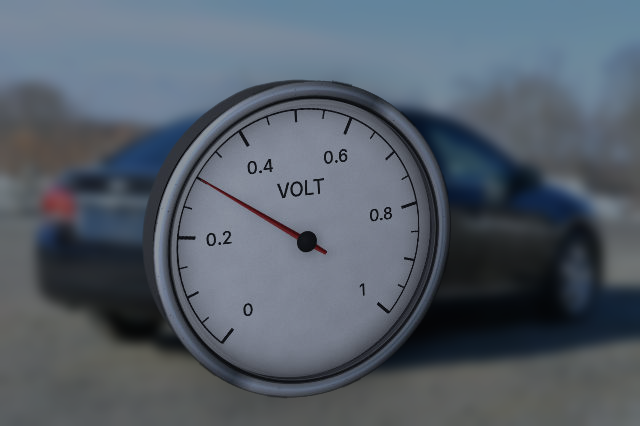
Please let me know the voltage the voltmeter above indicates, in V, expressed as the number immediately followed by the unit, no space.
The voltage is 0.3V
